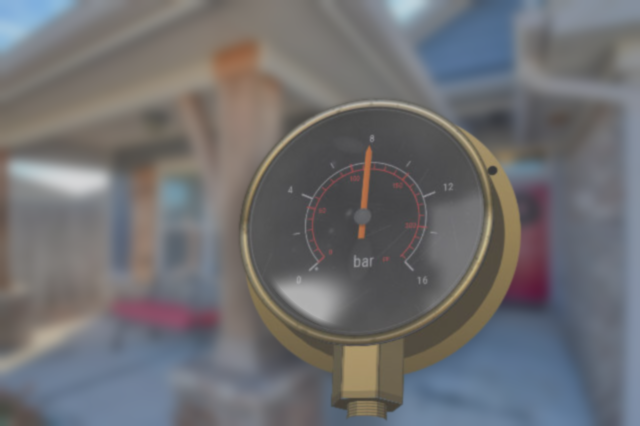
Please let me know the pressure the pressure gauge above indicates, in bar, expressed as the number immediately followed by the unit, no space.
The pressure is 8bar
